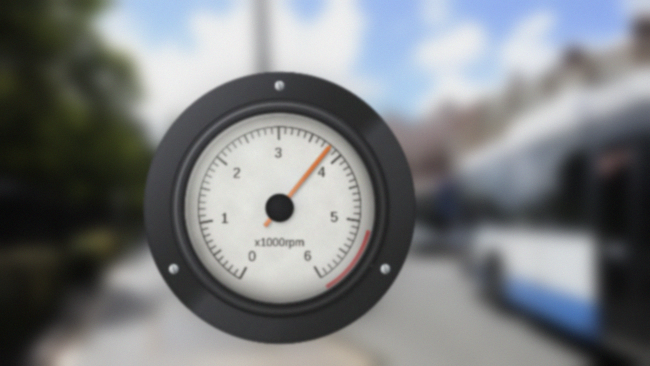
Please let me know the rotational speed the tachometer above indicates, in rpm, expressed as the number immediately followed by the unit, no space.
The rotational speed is 3800rpm
